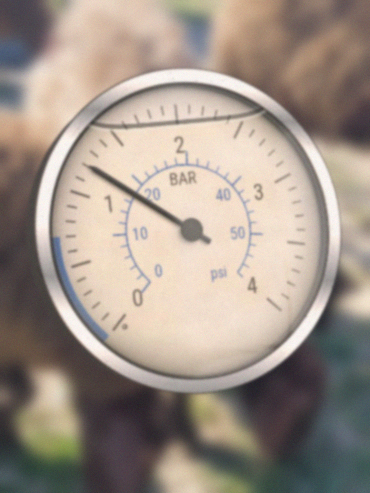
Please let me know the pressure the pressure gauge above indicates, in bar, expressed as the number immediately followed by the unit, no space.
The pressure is 1.2bar
